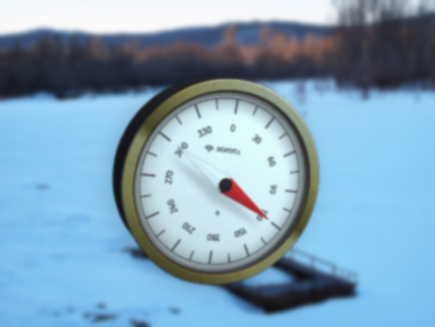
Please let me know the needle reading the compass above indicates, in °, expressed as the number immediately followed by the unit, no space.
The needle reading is 120°
